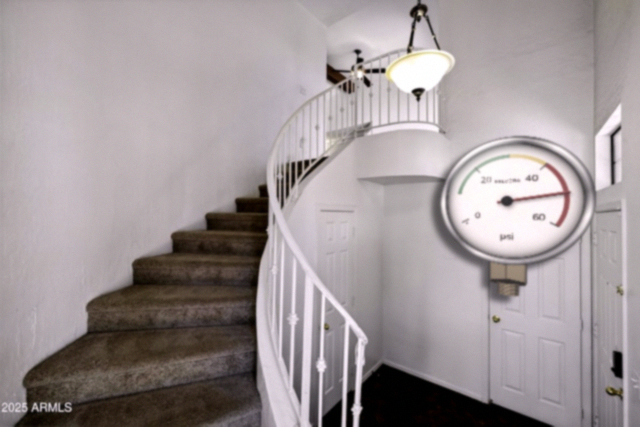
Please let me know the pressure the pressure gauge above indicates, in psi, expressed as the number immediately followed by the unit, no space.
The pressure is 50psi
